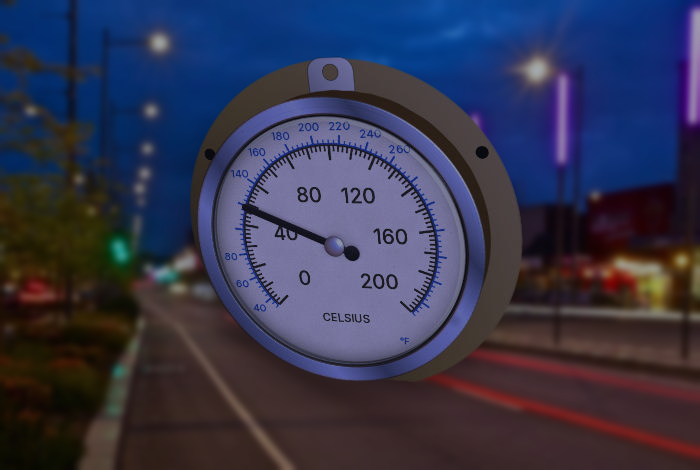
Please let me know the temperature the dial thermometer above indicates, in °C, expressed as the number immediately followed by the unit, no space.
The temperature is 50°C
